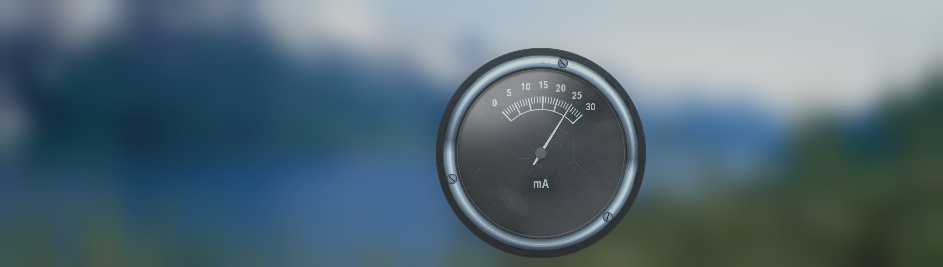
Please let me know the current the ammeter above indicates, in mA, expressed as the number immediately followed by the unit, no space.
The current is 25mA
